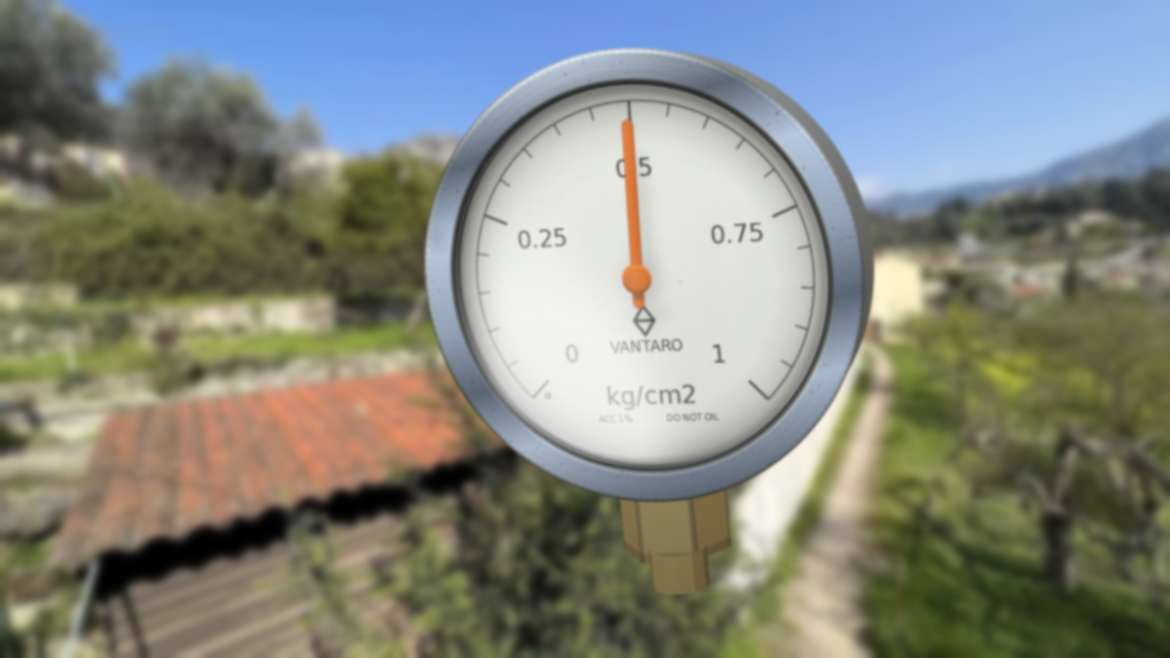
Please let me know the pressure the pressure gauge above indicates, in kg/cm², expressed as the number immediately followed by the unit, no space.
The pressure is 0.5kg/cm²
